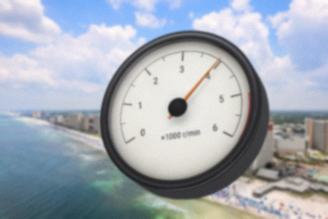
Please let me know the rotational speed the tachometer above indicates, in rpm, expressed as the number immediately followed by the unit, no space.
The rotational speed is 4000rpm
